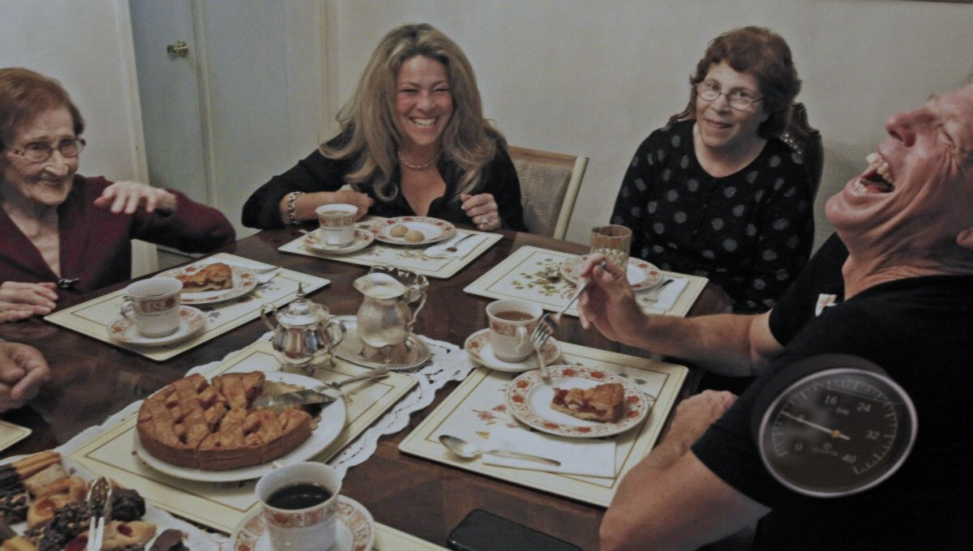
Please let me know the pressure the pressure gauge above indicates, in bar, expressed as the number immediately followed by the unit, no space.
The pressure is 8bar
